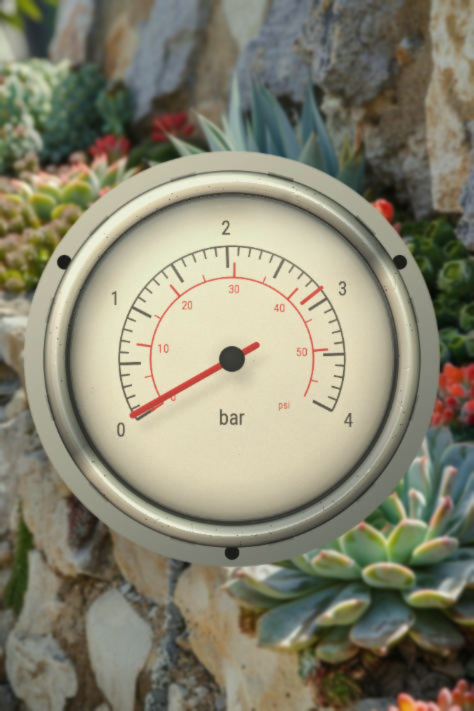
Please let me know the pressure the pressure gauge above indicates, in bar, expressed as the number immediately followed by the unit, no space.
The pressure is 0.05bar
